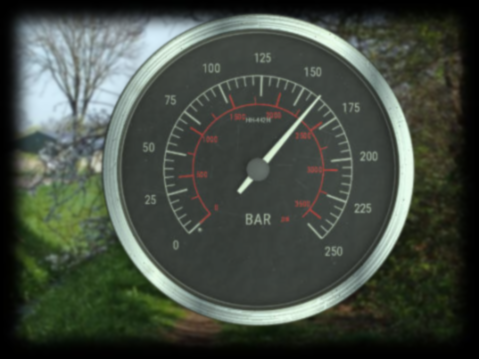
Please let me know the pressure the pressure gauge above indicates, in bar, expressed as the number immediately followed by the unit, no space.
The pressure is 160bar
